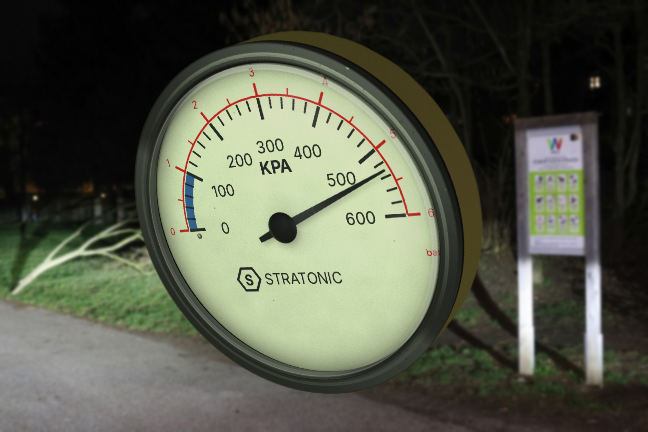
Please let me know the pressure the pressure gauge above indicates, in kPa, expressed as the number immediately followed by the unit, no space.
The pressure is 530kPa
